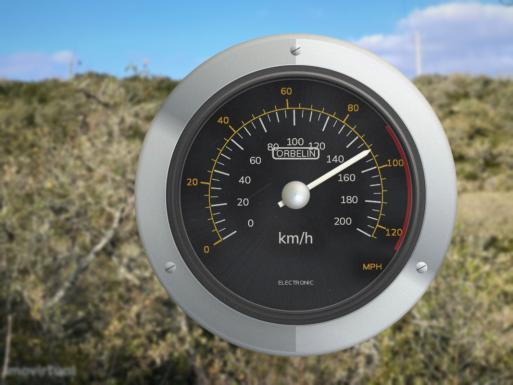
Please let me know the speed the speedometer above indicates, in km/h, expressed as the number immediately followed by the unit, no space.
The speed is 150km/h
